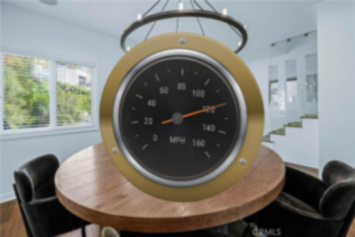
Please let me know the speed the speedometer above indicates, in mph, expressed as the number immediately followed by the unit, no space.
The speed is 120mph
